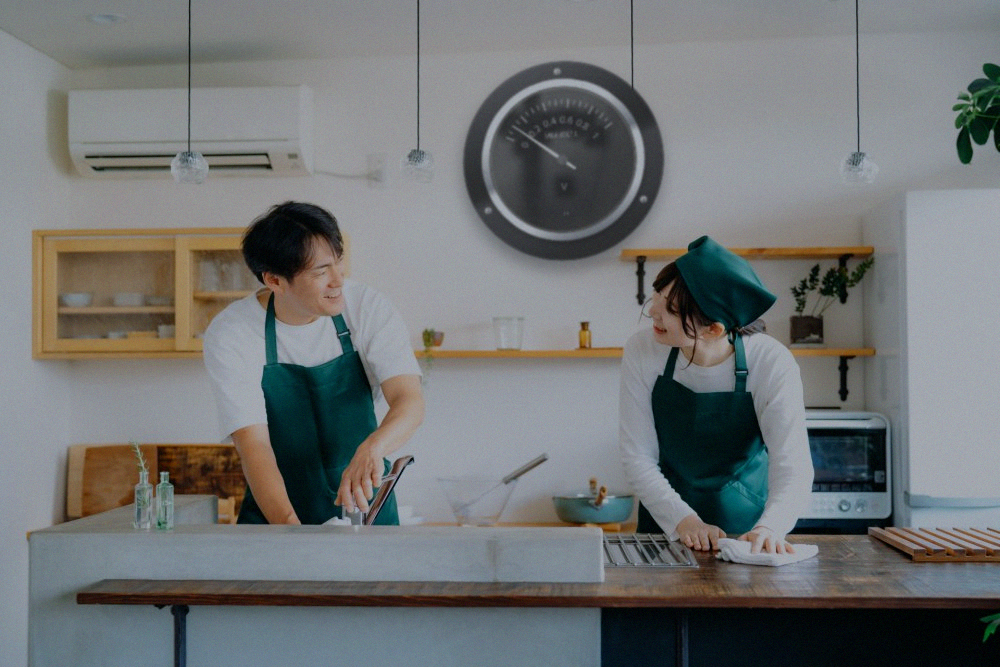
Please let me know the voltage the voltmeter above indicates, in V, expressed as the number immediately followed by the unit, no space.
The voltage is 0.1V
